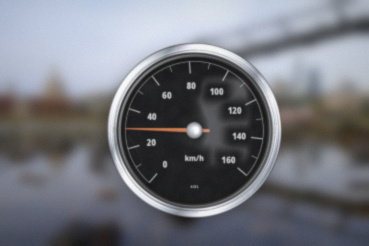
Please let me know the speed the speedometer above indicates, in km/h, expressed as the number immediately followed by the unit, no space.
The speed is 30km/h
